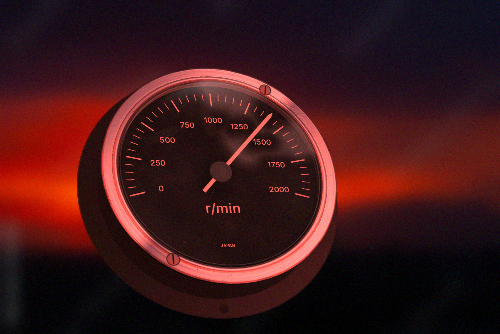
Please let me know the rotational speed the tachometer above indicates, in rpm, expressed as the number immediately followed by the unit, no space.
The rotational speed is 1400rpm
